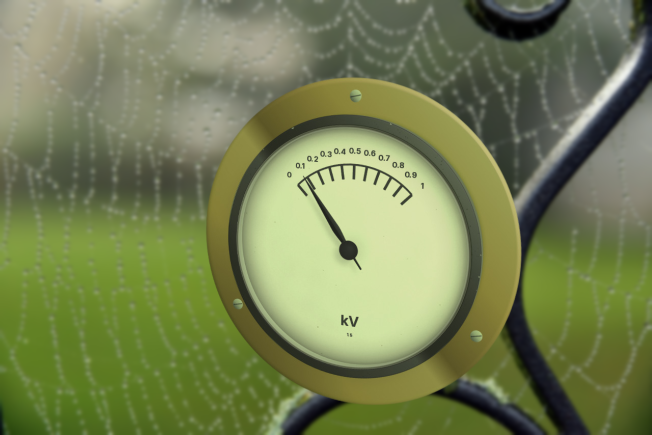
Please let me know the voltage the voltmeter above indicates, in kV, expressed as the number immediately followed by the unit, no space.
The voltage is 0.1kV
